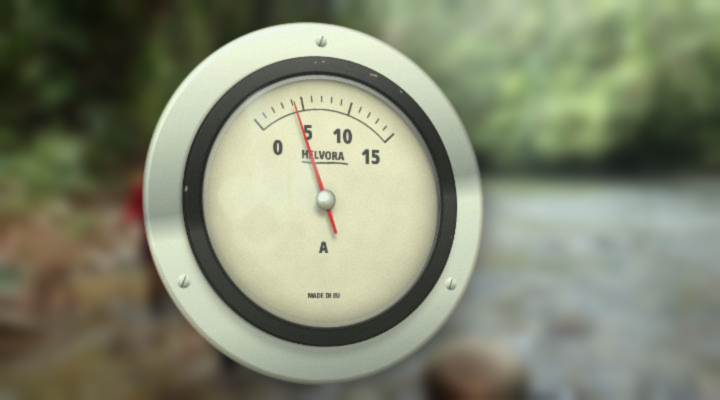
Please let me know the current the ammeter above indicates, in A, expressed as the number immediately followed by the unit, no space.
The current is 4A
